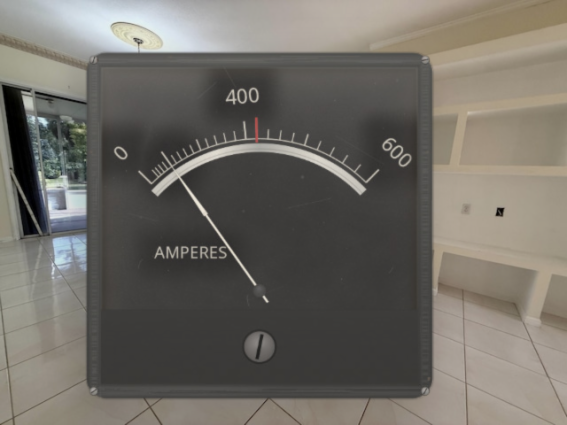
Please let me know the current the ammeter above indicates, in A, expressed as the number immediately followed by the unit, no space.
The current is 200A
